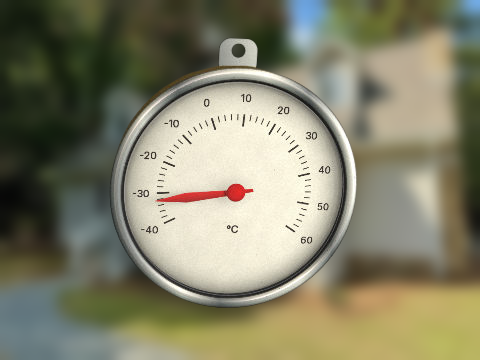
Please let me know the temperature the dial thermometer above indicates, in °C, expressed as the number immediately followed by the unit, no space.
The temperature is -32°C
